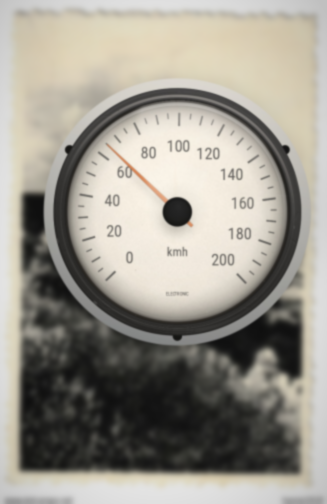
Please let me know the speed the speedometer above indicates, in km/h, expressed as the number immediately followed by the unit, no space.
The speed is 65km/h
